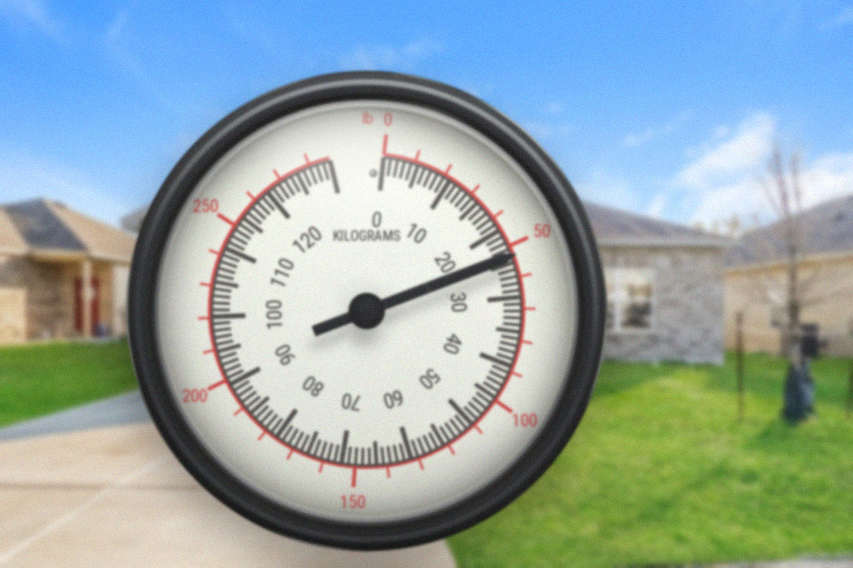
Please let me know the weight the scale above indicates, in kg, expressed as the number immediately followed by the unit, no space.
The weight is 24kg
